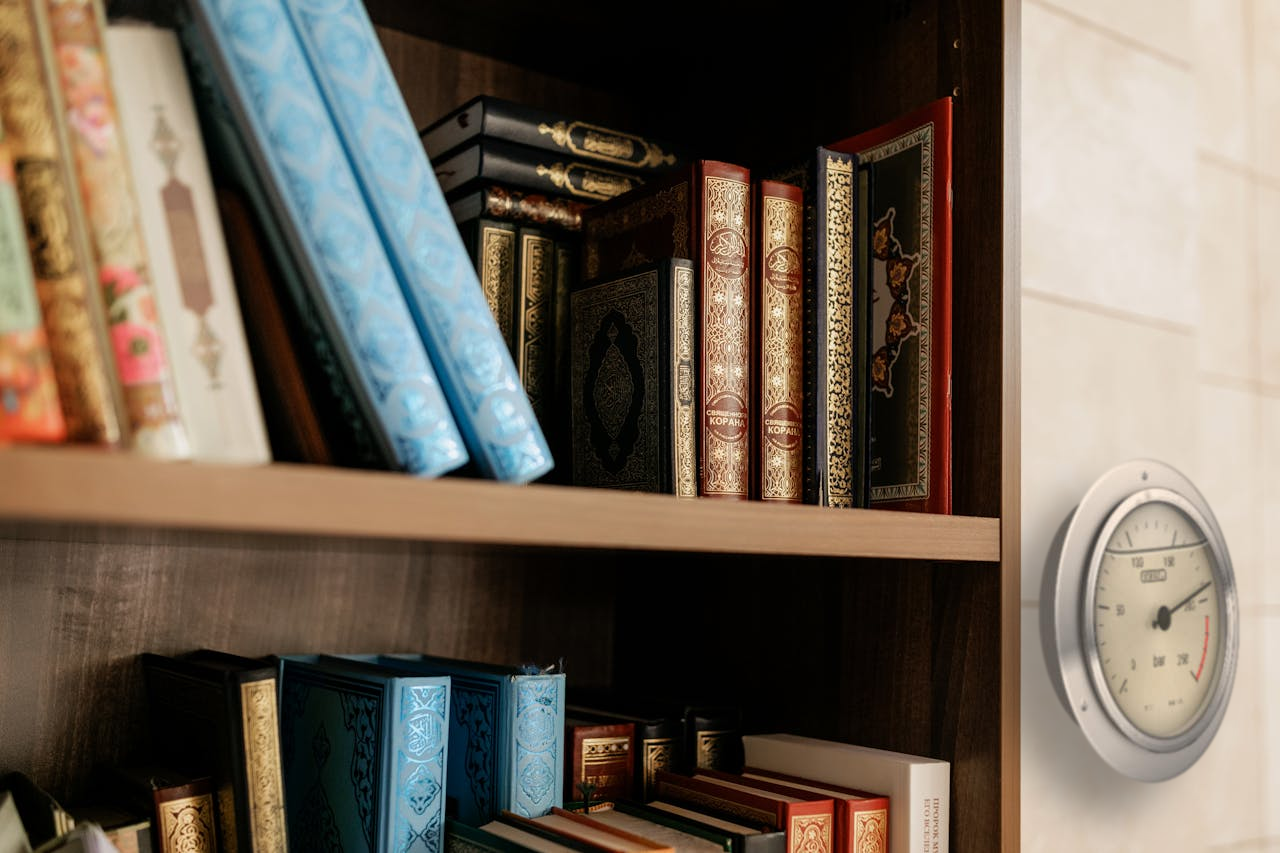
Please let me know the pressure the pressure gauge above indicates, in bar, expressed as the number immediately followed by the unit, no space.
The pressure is 190bar
